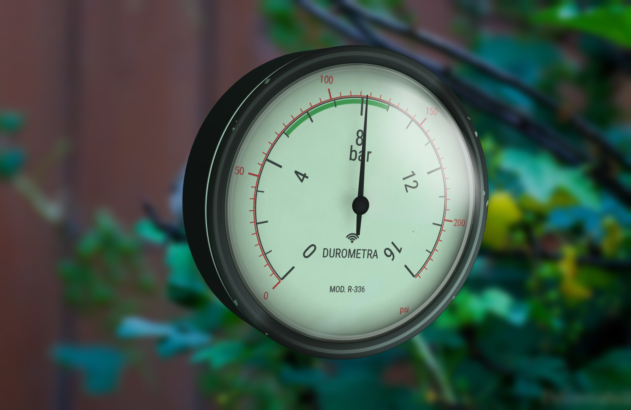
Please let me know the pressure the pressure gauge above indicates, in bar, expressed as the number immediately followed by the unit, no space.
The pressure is 8bar
